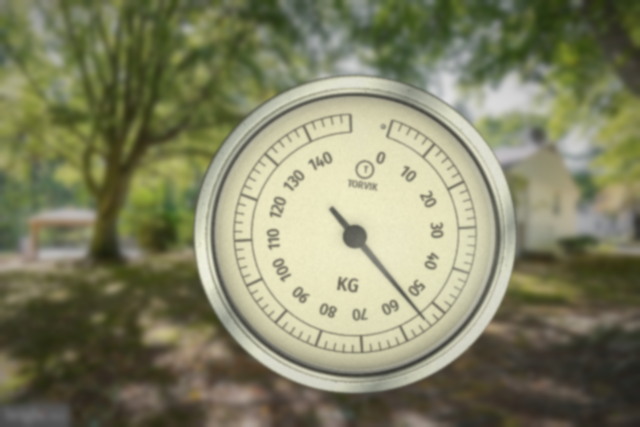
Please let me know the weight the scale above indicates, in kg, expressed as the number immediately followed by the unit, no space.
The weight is 54kg
